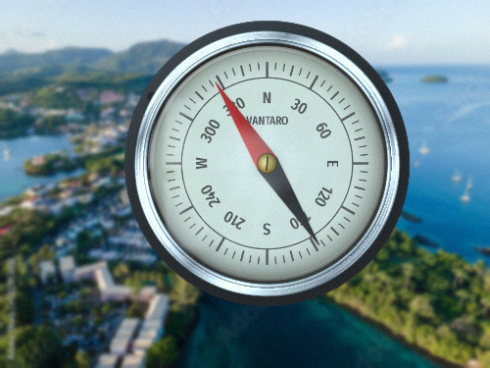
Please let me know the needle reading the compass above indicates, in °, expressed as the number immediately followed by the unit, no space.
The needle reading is 327.5°
